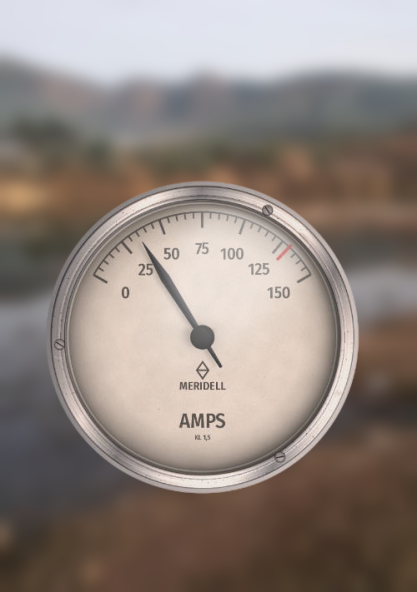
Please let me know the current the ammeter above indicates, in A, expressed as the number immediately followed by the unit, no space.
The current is 35A
